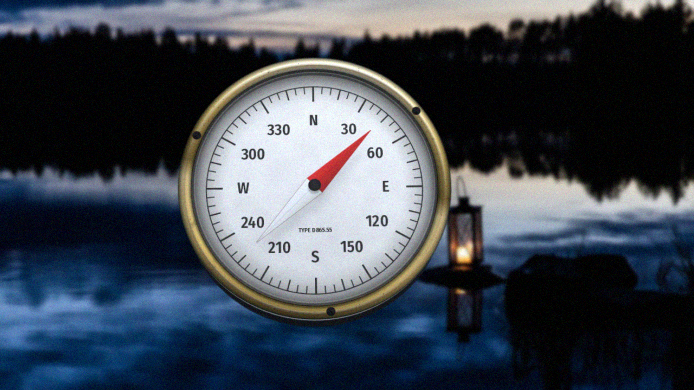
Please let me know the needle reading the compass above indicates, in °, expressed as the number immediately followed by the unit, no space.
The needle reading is 45°
